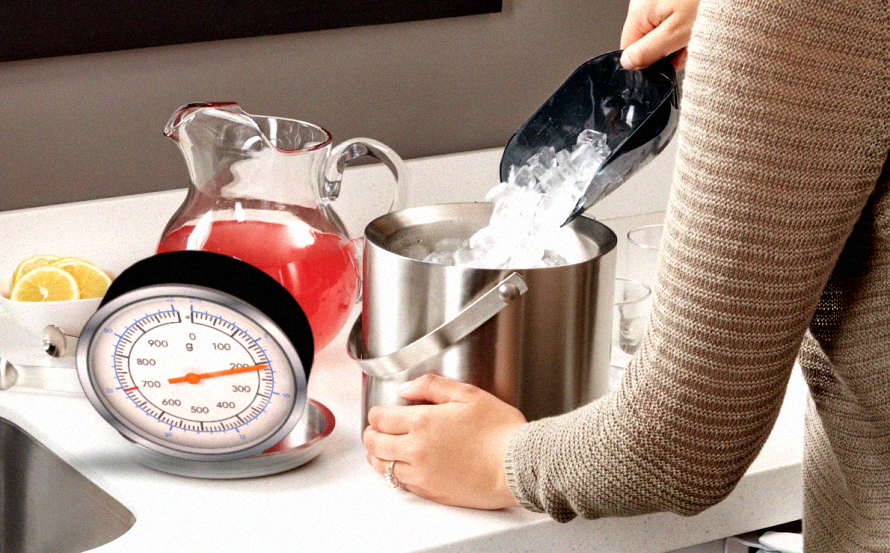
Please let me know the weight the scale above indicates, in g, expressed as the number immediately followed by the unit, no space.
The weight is 200g
